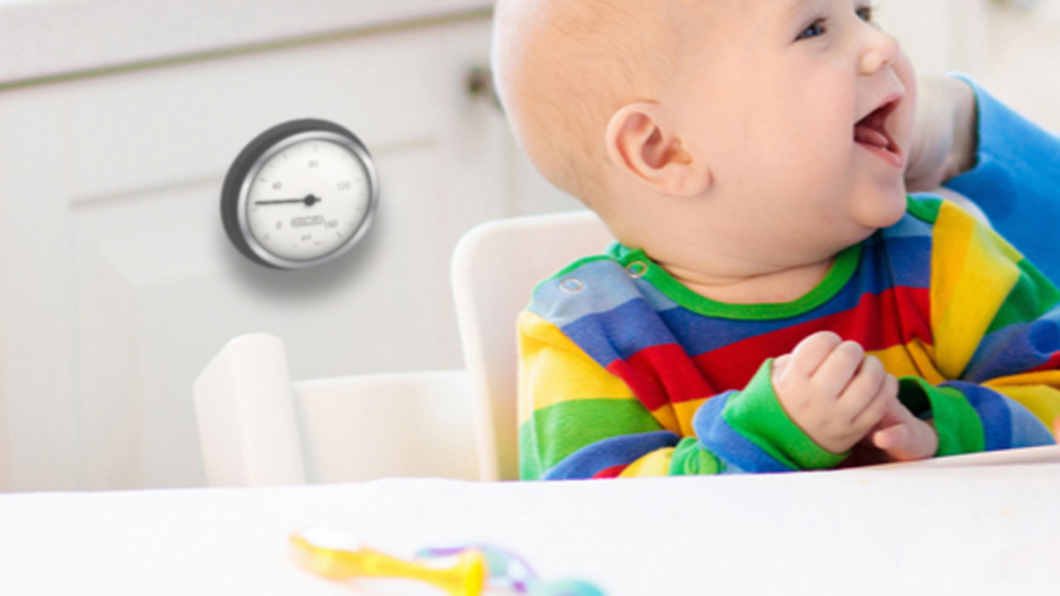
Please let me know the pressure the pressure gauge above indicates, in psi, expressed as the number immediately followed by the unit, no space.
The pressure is 25psi
